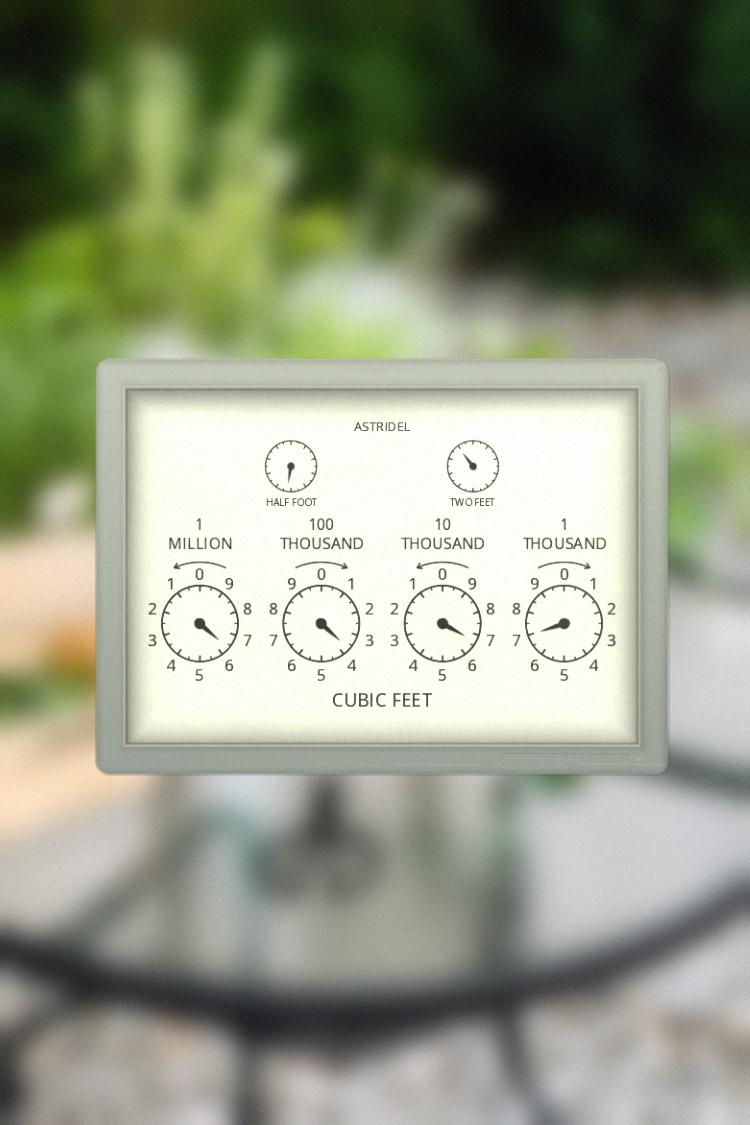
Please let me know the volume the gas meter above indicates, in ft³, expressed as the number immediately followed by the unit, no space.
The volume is 636700ft³
